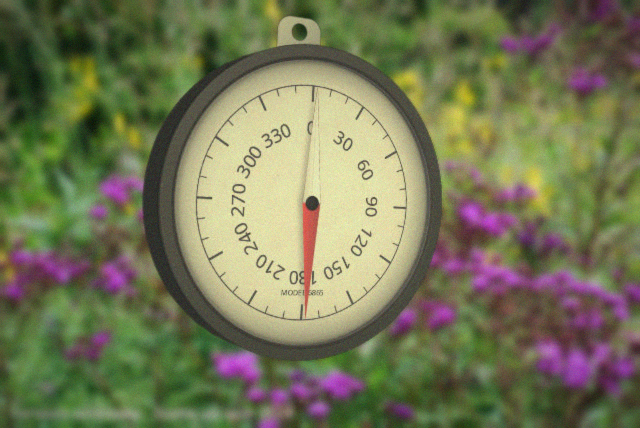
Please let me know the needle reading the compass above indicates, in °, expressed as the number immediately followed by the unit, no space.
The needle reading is 180°
